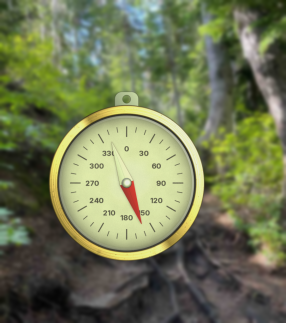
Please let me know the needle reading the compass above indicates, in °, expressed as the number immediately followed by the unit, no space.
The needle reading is 160°
